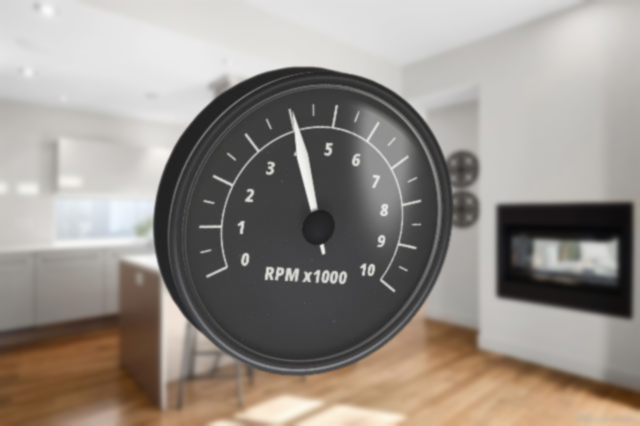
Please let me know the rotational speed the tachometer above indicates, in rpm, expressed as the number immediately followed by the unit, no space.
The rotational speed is 4000rpm
